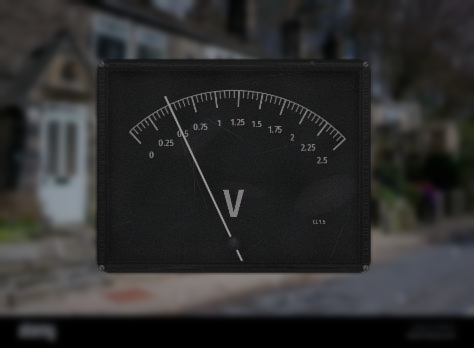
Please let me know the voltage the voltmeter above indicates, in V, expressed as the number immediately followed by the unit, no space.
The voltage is 0.5V
